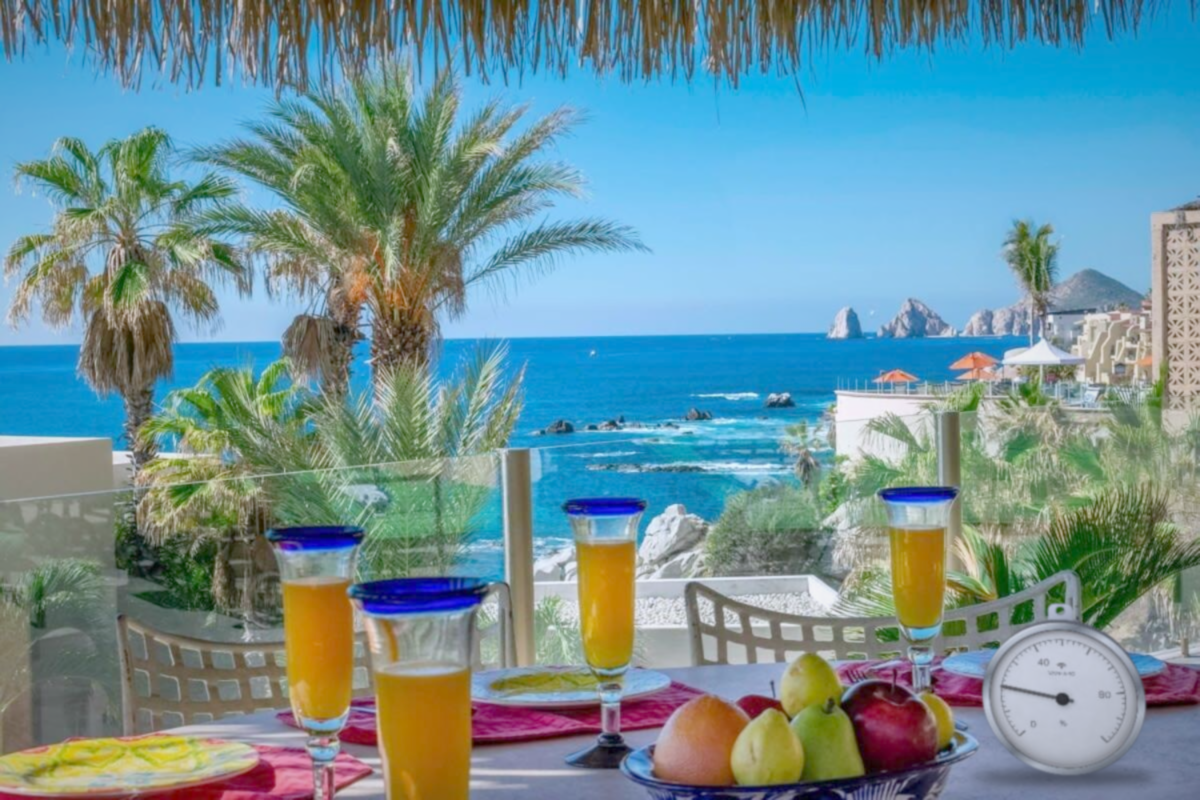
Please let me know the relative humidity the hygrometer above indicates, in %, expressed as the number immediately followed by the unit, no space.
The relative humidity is 20%
